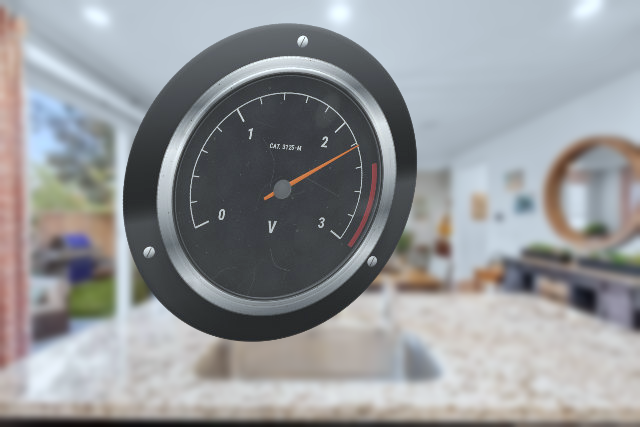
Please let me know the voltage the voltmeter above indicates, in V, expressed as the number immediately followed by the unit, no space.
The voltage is 2.2V
